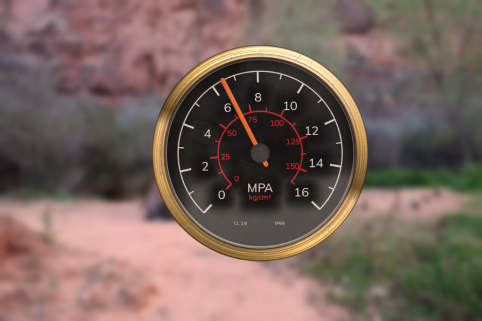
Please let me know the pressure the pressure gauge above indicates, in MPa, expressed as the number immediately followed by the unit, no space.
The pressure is 6.5MPa
